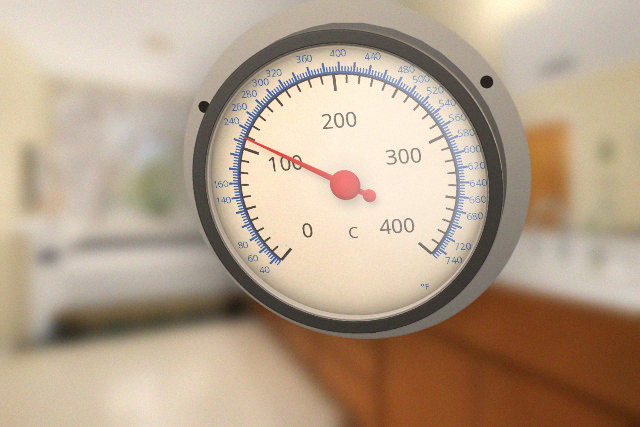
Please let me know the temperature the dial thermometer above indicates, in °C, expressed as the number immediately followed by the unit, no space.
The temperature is 110°C
